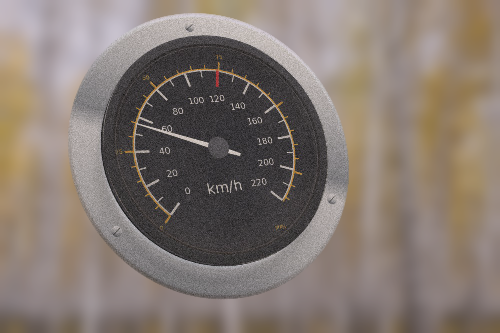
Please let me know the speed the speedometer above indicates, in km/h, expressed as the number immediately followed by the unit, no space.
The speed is 55km/h
